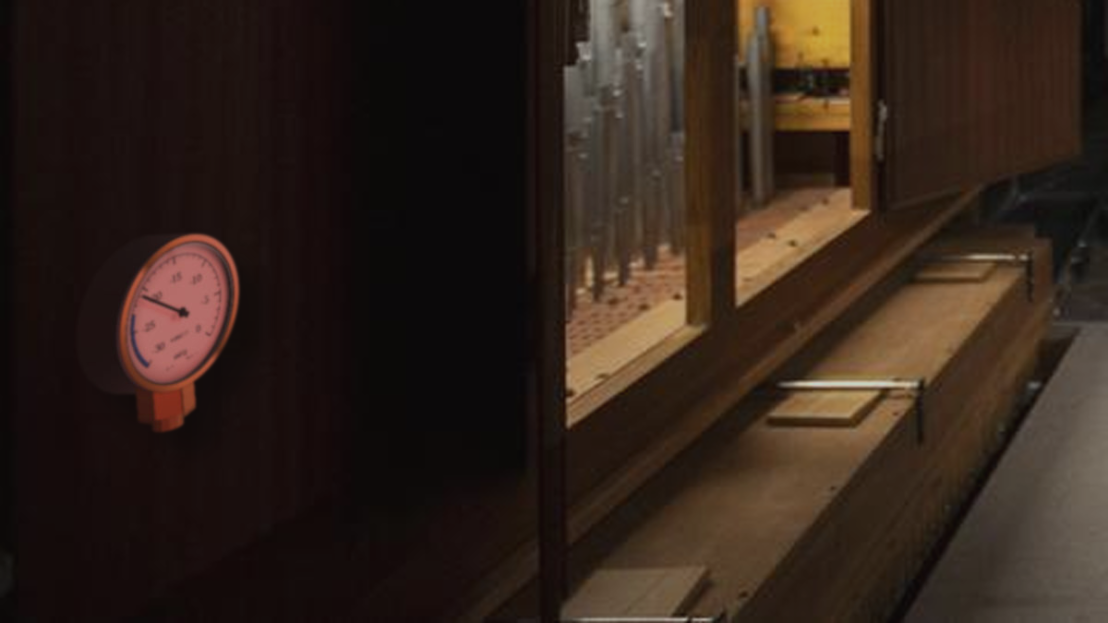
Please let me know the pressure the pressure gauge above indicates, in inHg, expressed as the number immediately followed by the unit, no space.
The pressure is -21inHg
